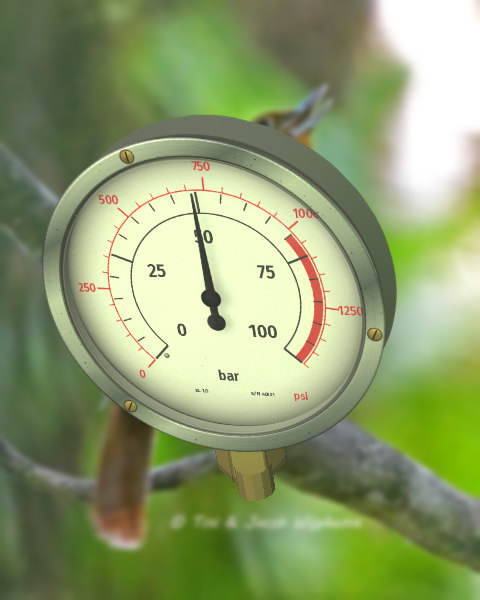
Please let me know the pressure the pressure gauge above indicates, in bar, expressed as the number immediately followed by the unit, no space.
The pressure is 50bar
